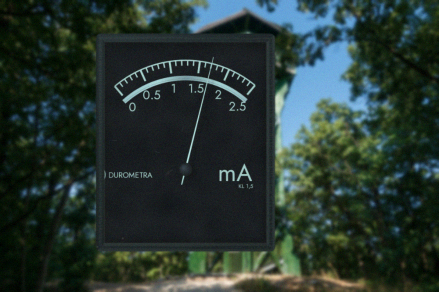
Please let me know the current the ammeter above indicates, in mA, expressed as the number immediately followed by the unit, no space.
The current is 1.7mA
